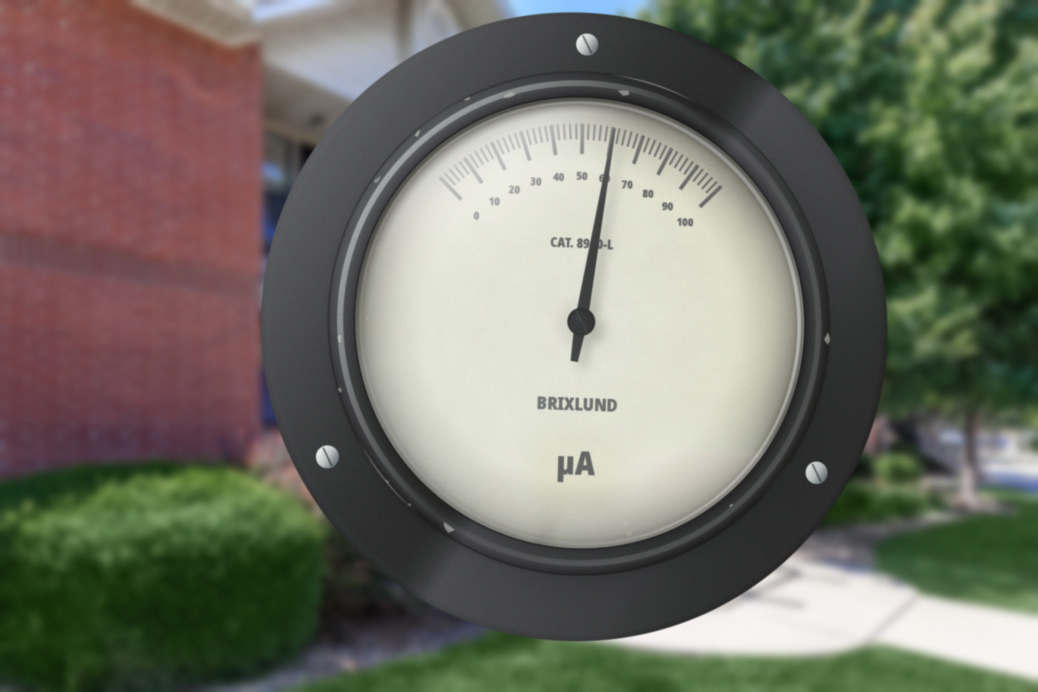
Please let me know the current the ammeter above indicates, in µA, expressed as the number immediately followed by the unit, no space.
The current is 60µA
